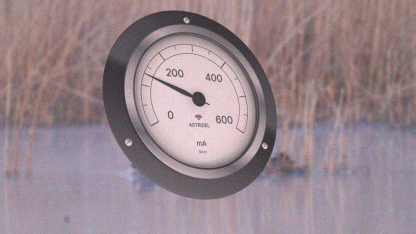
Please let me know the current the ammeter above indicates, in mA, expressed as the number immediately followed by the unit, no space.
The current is 125mA
